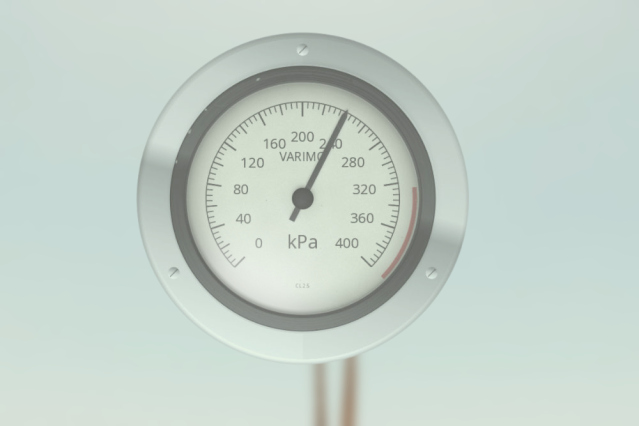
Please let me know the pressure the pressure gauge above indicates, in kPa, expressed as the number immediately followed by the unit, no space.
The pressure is 240kPa
